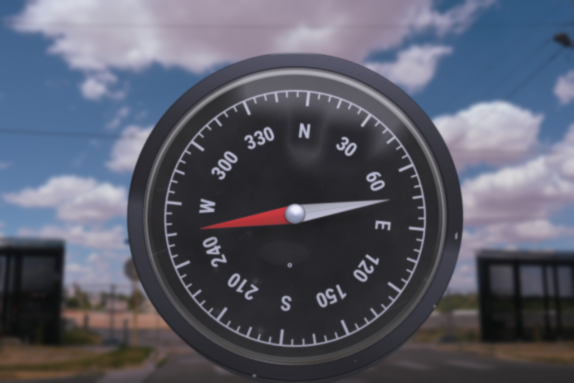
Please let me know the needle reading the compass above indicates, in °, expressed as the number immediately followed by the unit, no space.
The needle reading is 255°
